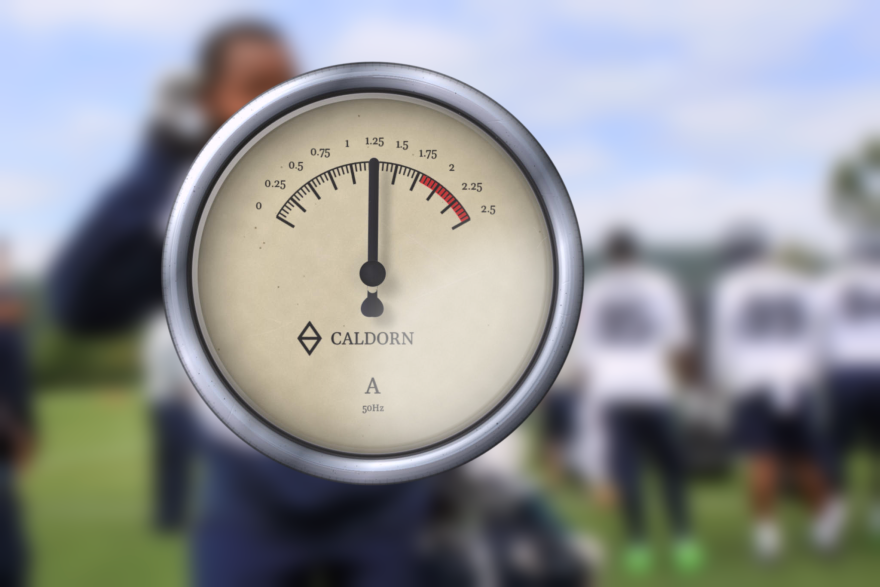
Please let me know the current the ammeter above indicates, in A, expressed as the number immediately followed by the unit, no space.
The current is 1.25A
